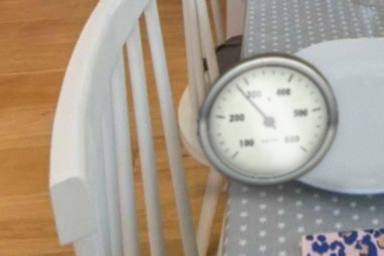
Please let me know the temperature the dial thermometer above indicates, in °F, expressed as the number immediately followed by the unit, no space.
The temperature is 280°F
